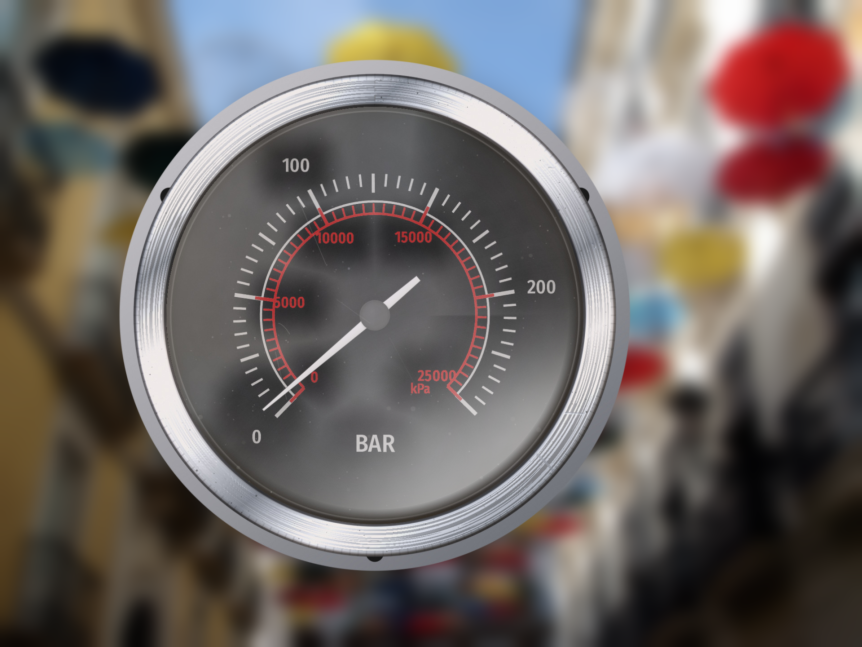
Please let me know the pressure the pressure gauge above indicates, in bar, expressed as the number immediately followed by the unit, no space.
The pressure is 5bar
